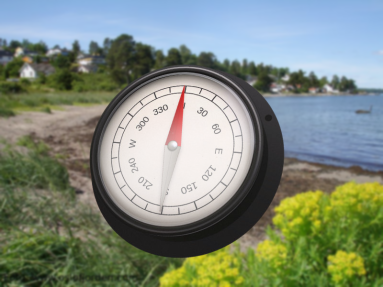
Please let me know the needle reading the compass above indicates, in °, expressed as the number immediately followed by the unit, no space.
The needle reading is 0°
